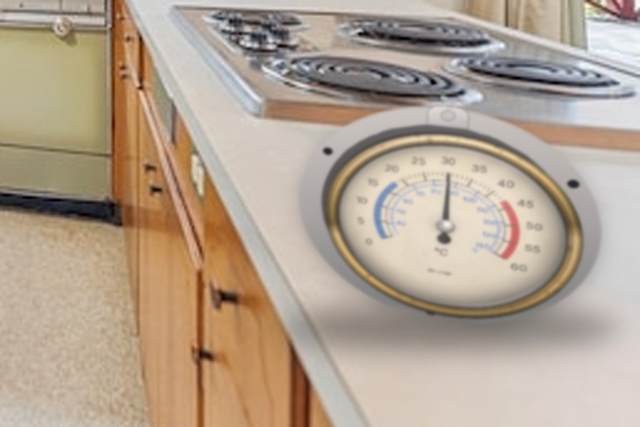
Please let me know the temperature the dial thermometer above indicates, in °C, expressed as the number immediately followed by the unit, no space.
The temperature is 30°C
